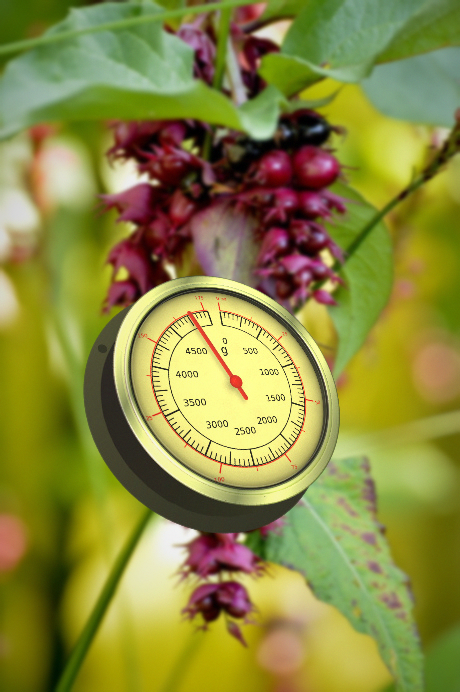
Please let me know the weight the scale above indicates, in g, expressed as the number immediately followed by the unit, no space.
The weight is 4750g
